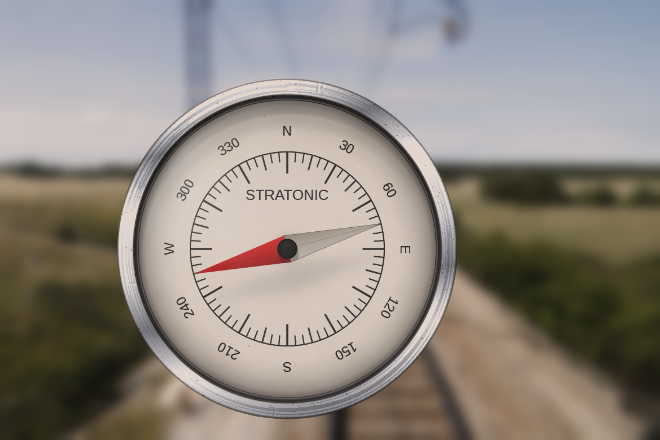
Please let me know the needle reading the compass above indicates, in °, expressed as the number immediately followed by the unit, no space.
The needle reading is 255°
